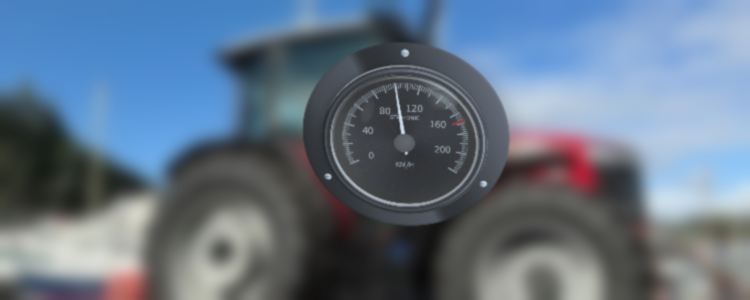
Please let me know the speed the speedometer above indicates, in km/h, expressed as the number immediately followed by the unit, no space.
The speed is 100km/h
